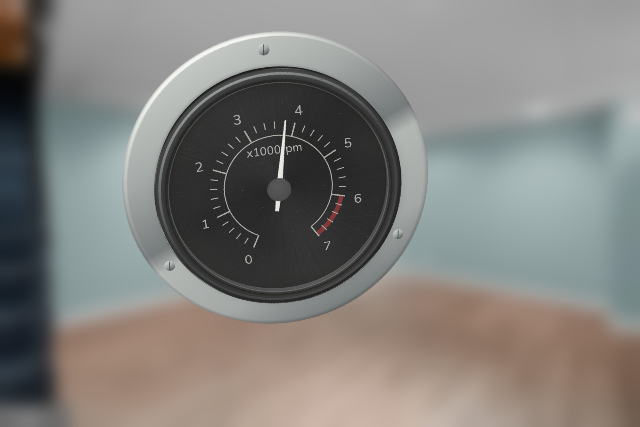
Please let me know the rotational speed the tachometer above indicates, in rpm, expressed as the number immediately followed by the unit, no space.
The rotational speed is 3800rpm
